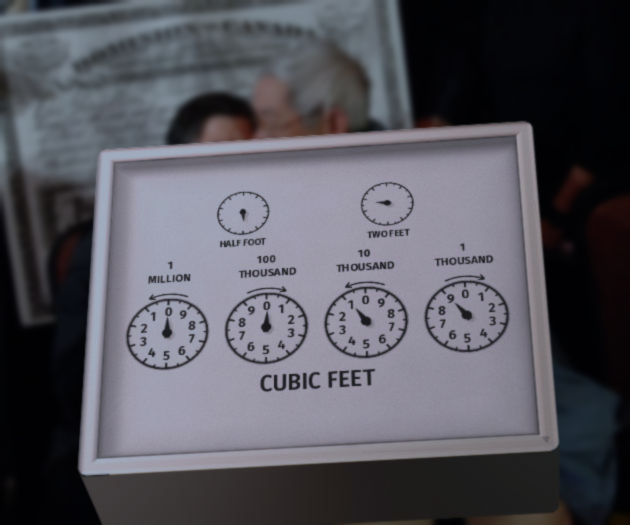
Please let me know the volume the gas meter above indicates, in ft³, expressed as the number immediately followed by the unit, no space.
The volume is 900ft³
